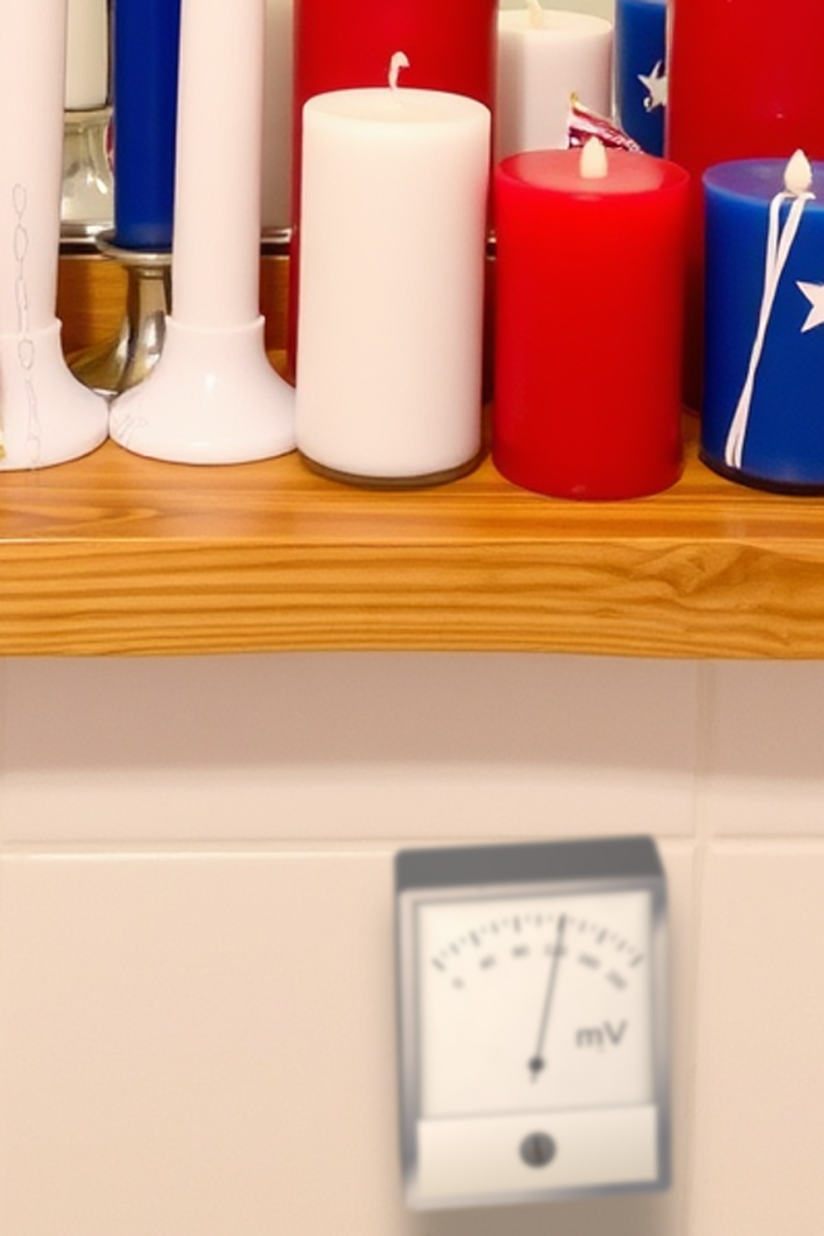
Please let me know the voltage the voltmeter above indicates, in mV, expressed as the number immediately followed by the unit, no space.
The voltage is 120mV
